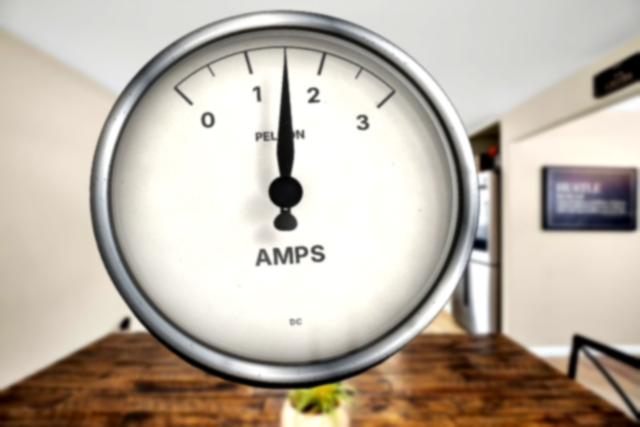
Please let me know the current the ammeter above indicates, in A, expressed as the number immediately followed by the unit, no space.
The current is 1.5A
